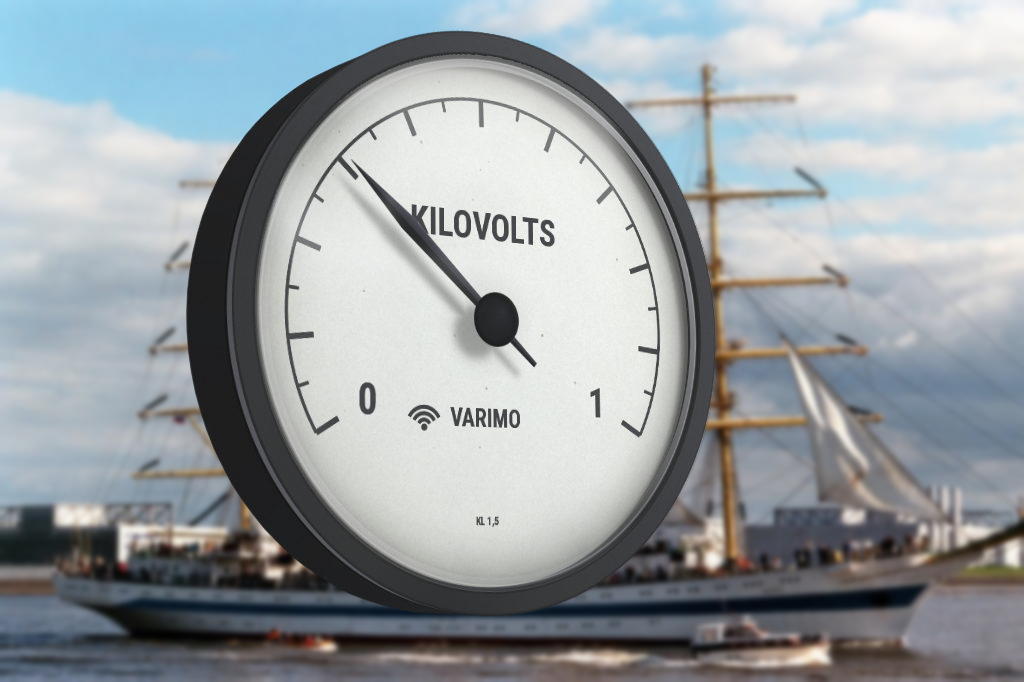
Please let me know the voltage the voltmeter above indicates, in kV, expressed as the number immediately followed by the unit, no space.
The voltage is 0.3kV
